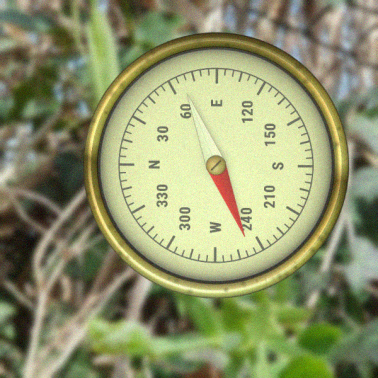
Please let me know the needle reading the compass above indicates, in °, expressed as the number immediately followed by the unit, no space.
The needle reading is 247.5°
